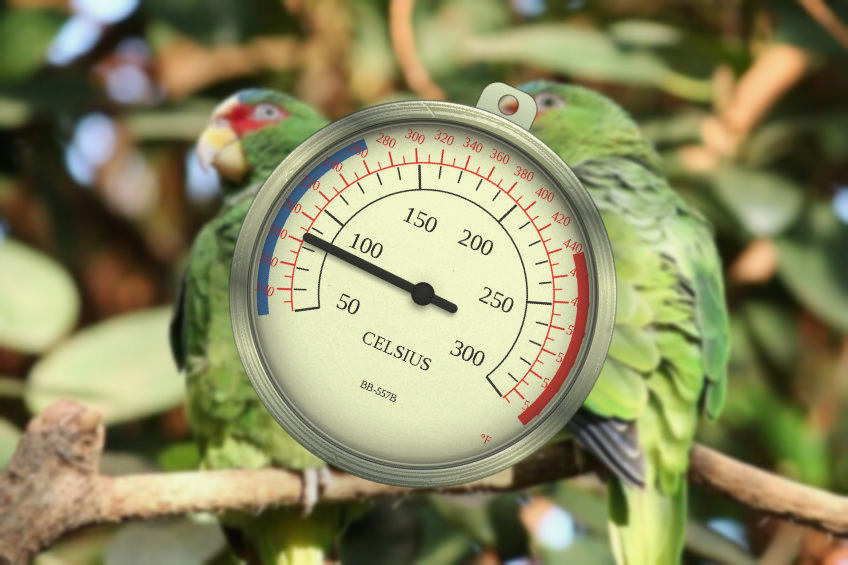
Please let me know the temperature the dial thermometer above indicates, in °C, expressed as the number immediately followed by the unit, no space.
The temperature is 85°C
